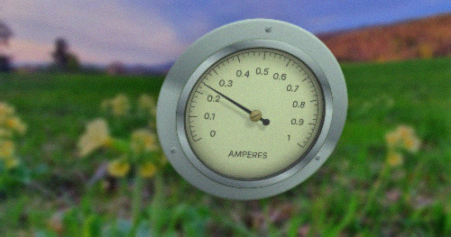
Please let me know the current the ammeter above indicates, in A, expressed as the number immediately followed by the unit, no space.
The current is 0.24A
